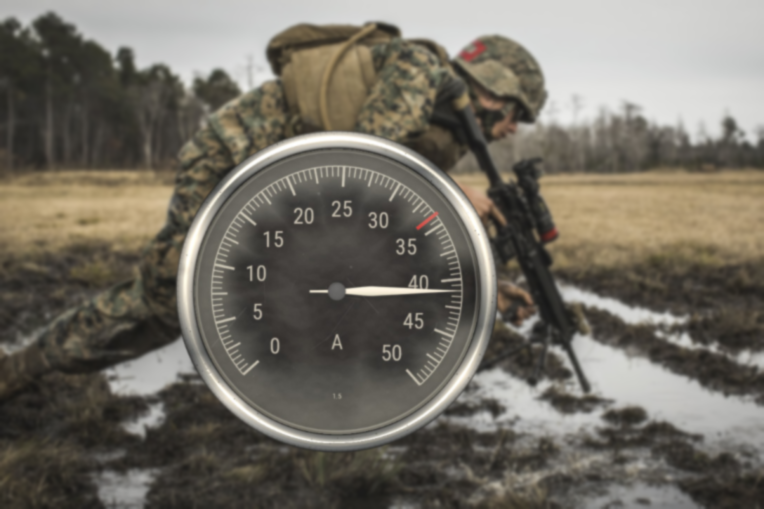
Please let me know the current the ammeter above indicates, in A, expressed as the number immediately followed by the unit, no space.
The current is 41A
